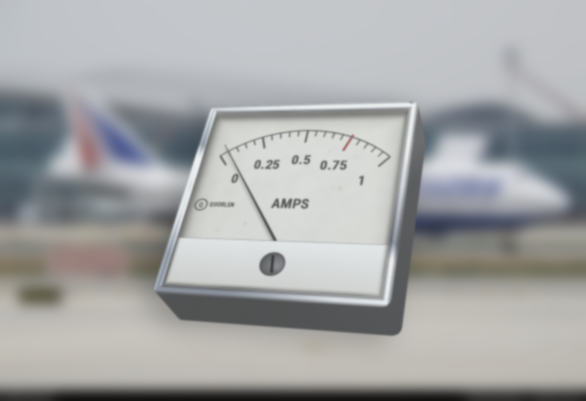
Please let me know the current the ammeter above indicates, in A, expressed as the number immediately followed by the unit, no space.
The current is 0.05A
